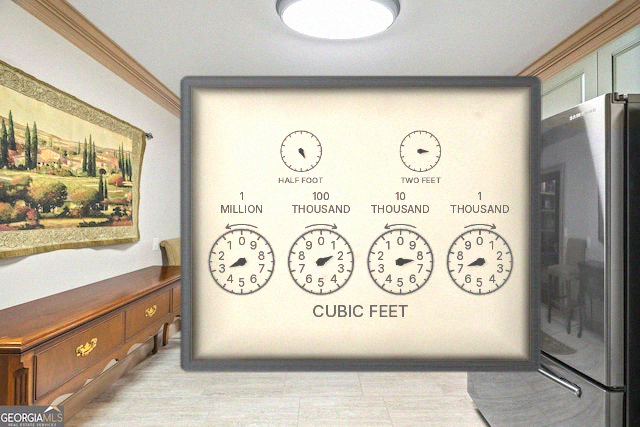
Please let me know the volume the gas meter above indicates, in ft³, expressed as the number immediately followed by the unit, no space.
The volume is 317700ft³
